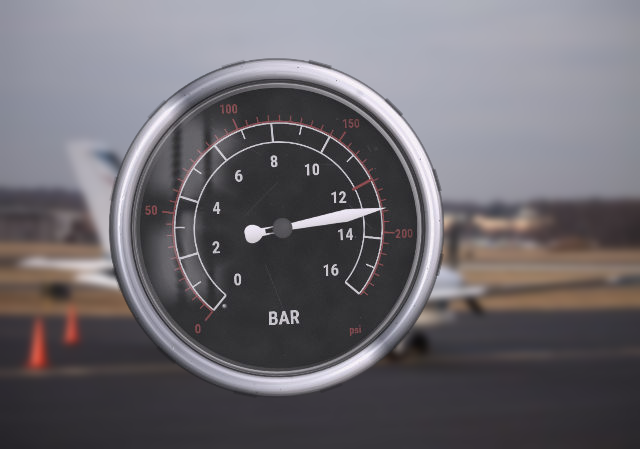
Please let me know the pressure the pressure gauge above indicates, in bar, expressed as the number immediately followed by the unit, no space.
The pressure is 13bar
